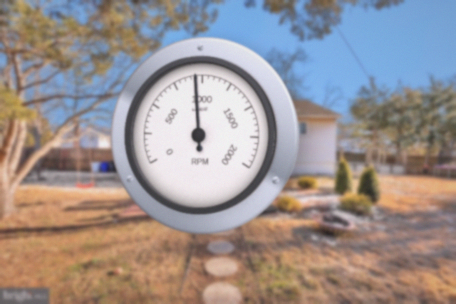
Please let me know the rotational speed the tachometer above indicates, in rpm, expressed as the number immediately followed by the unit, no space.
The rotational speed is 950rpm
